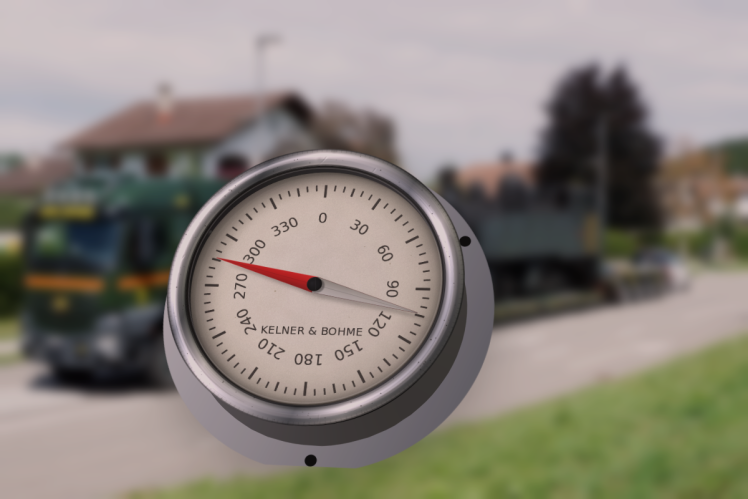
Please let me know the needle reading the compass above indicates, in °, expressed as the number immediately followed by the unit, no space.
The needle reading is 285°
